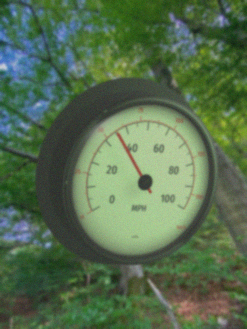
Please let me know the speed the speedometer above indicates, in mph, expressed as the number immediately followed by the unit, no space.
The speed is 35mph
